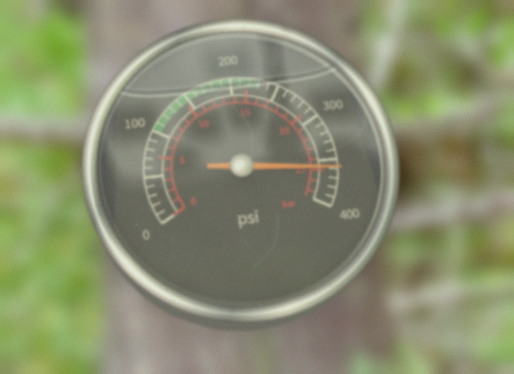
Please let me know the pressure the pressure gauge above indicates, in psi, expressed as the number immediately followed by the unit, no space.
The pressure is 360psi
